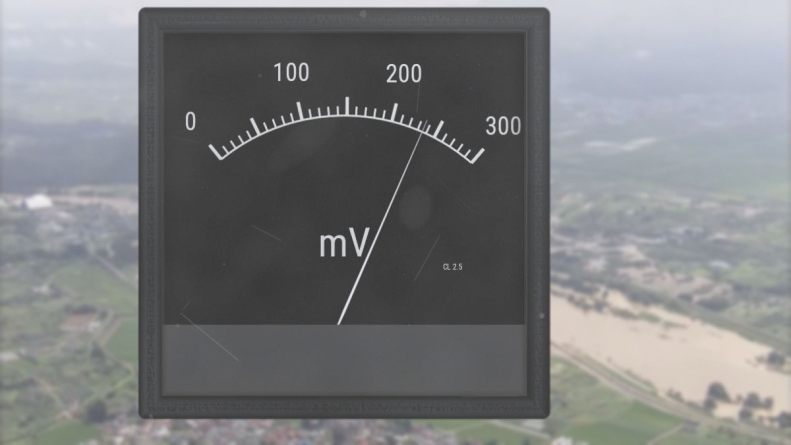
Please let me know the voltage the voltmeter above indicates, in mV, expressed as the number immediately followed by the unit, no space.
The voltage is 235mV
